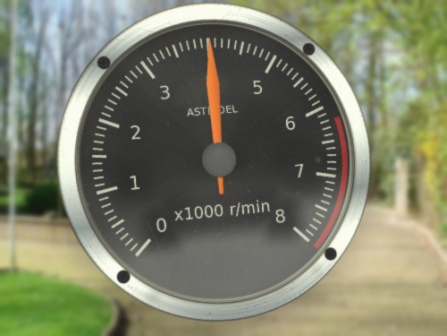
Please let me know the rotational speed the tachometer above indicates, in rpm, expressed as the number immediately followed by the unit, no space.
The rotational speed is 4000rpm
